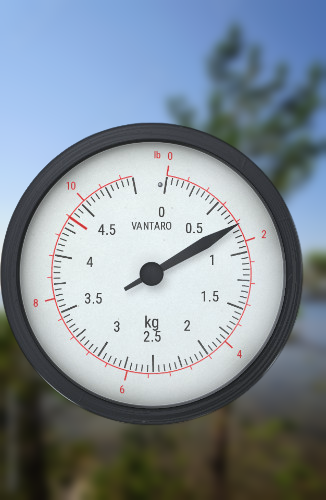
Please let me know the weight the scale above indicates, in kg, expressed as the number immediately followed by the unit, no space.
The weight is 0.75kg
